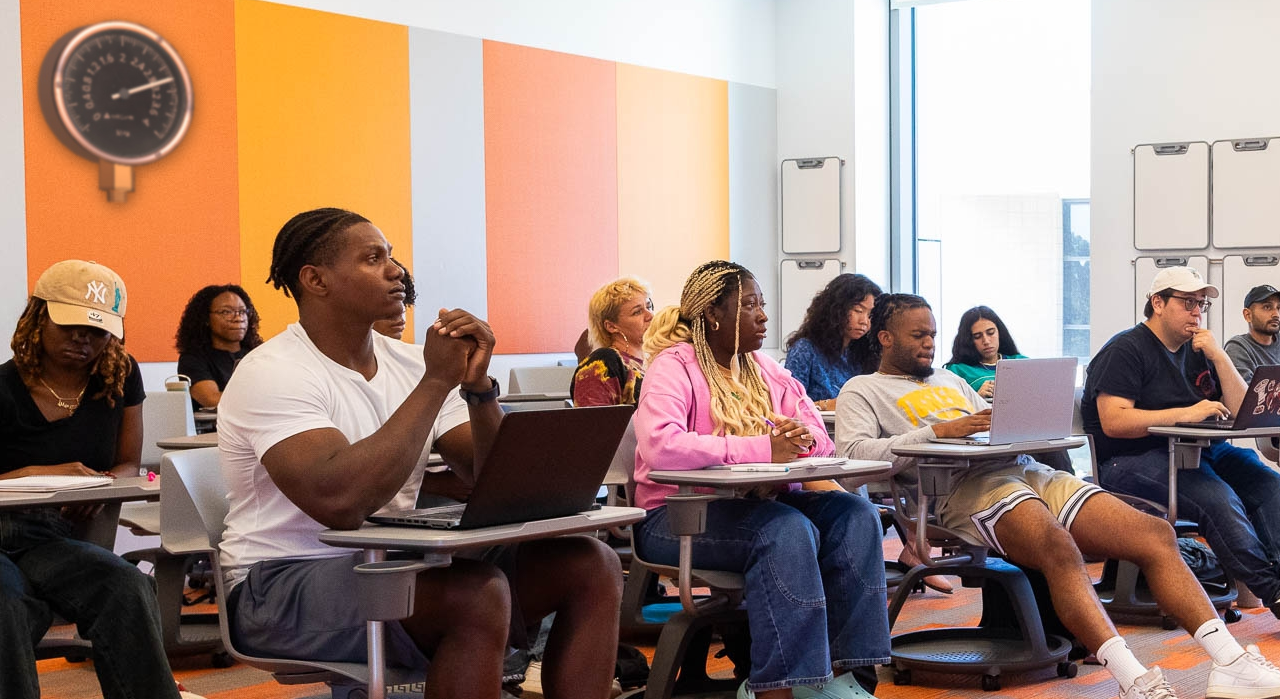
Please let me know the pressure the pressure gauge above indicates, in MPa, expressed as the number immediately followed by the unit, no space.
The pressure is 3MPa
